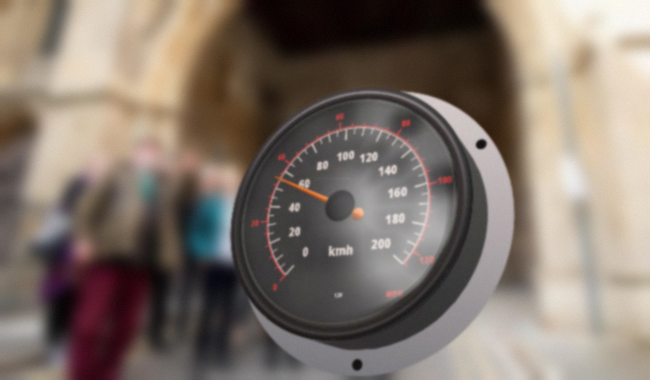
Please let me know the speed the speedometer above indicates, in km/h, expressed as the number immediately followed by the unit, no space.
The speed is 55km/h
